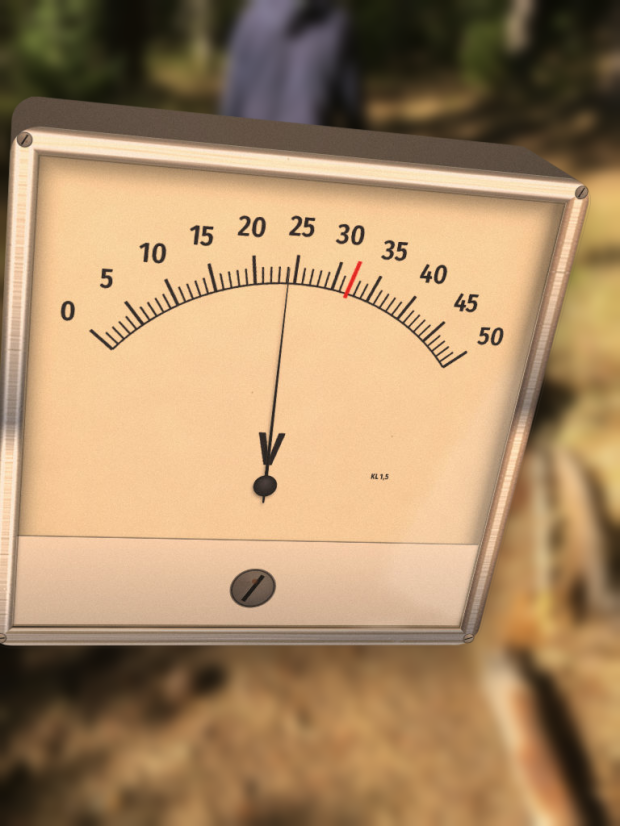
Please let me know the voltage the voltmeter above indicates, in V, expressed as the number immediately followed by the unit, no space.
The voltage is 24V
